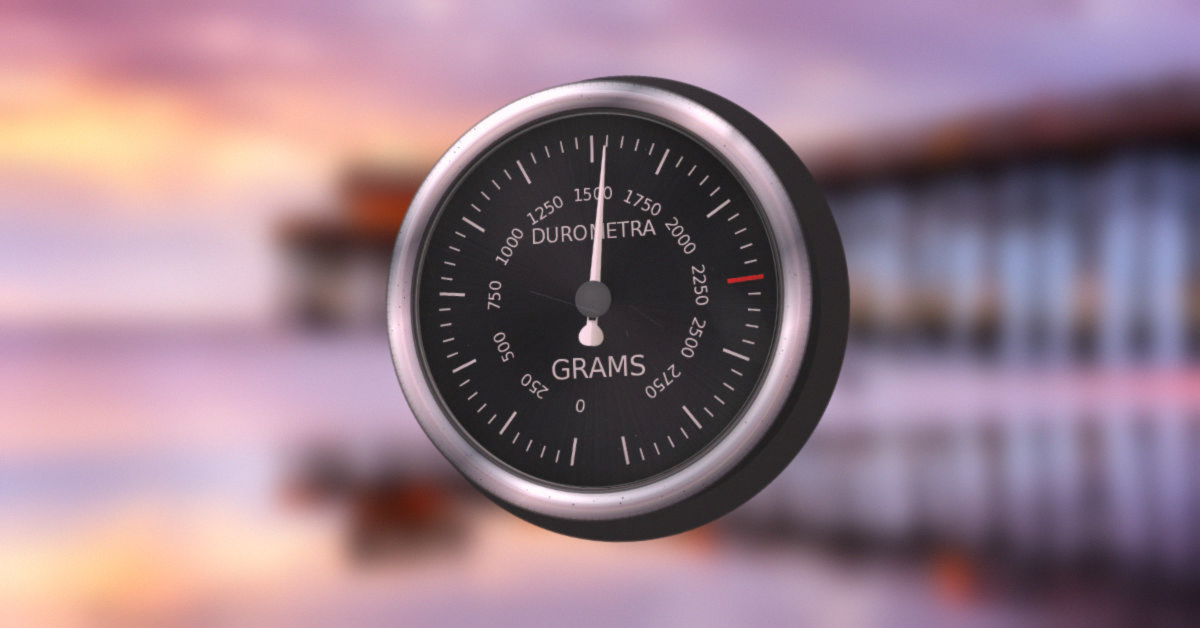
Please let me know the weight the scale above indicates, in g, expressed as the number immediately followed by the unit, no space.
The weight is 1550g
